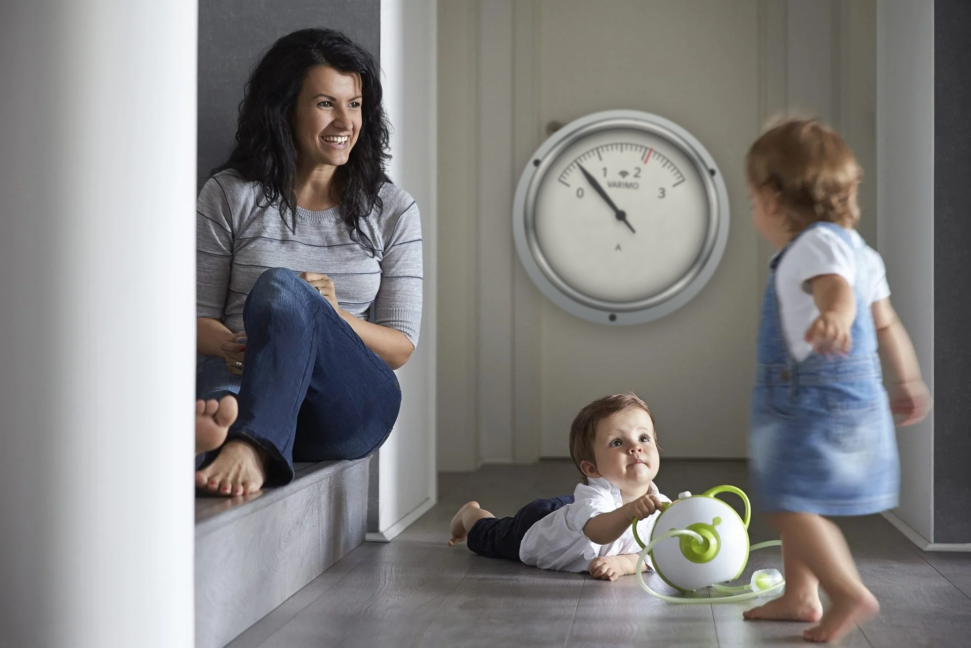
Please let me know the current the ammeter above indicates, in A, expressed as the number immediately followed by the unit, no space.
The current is 0.5A
